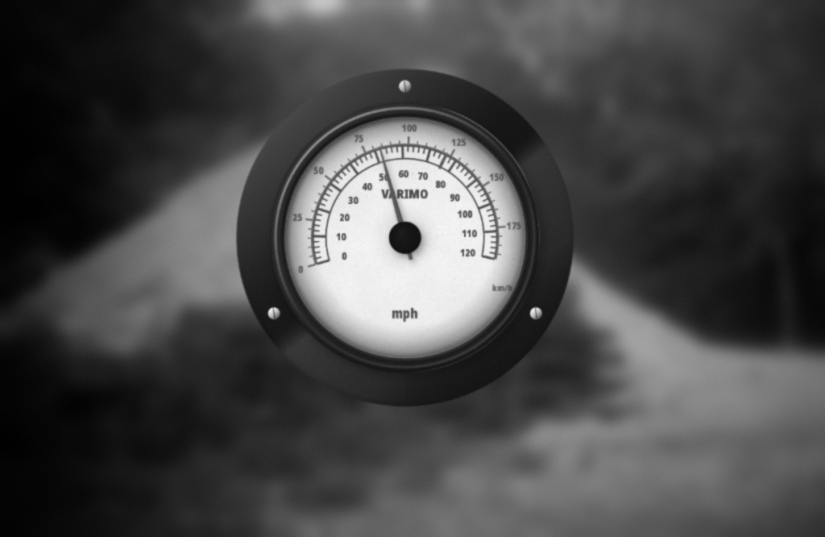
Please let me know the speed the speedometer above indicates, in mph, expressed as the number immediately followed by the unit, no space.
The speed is 52mph
